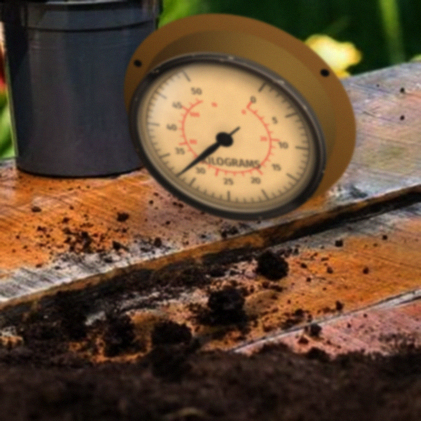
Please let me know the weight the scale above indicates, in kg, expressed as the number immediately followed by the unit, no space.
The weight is 32kg
